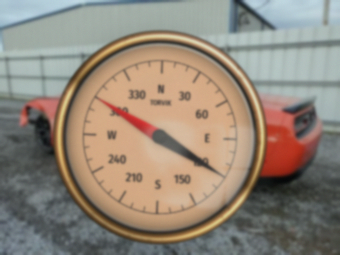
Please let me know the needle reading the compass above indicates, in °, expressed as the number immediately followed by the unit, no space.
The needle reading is 300°
